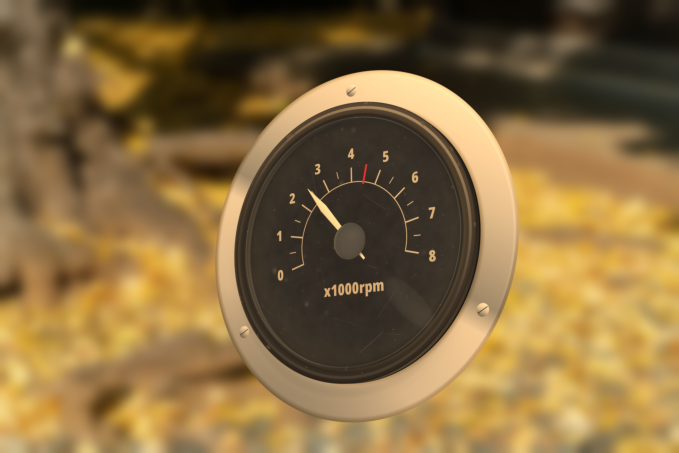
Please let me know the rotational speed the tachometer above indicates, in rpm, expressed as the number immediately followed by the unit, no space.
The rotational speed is 2500rpm
